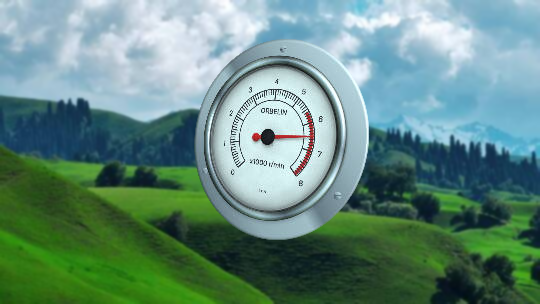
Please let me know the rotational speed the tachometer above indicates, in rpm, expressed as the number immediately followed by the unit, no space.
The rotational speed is 6500rpm
